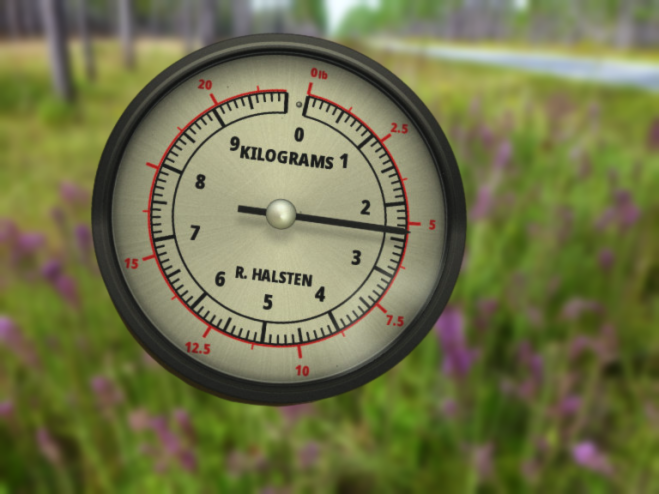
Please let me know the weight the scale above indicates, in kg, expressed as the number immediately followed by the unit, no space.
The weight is 2.4kg
